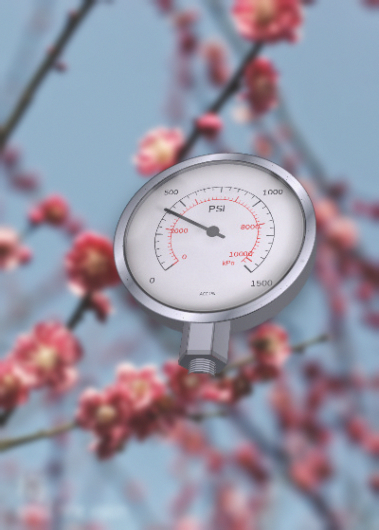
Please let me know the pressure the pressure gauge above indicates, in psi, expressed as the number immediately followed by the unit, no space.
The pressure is 400psi
